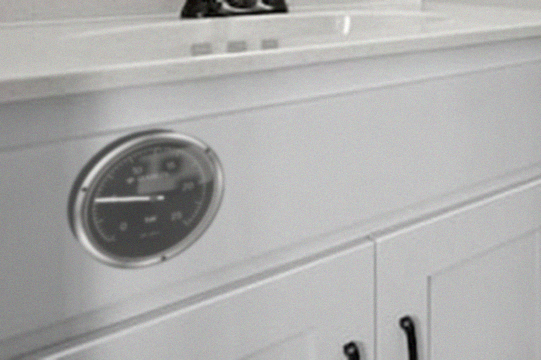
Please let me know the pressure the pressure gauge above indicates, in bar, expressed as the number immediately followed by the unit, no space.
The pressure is 5bar
